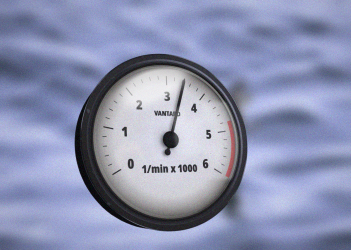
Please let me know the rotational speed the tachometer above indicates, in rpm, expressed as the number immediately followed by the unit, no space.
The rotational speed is 3400rpm
